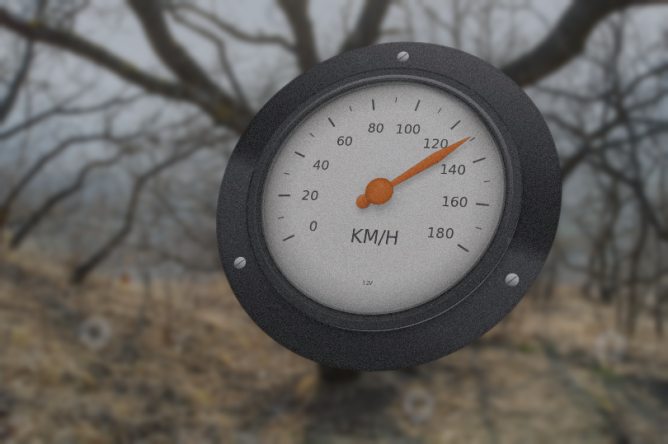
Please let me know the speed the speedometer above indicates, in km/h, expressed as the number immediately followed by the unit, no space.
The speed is 130km/h
